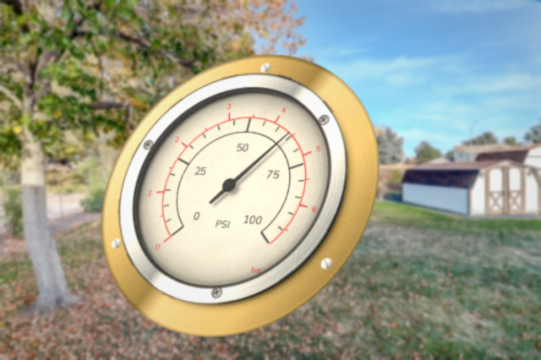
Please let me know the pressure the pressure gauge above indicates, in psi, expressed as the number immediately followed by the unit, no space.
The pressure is 65psi
